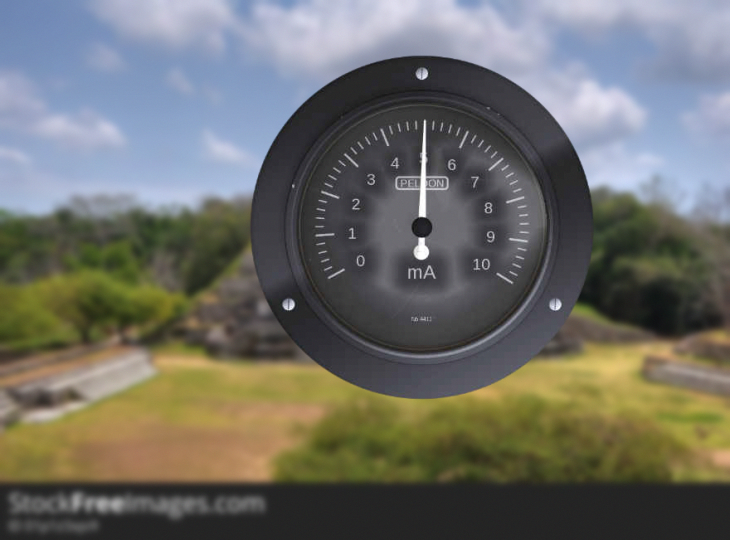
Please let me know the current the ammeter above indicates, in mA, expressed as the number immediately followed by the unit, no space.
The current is 5mA
